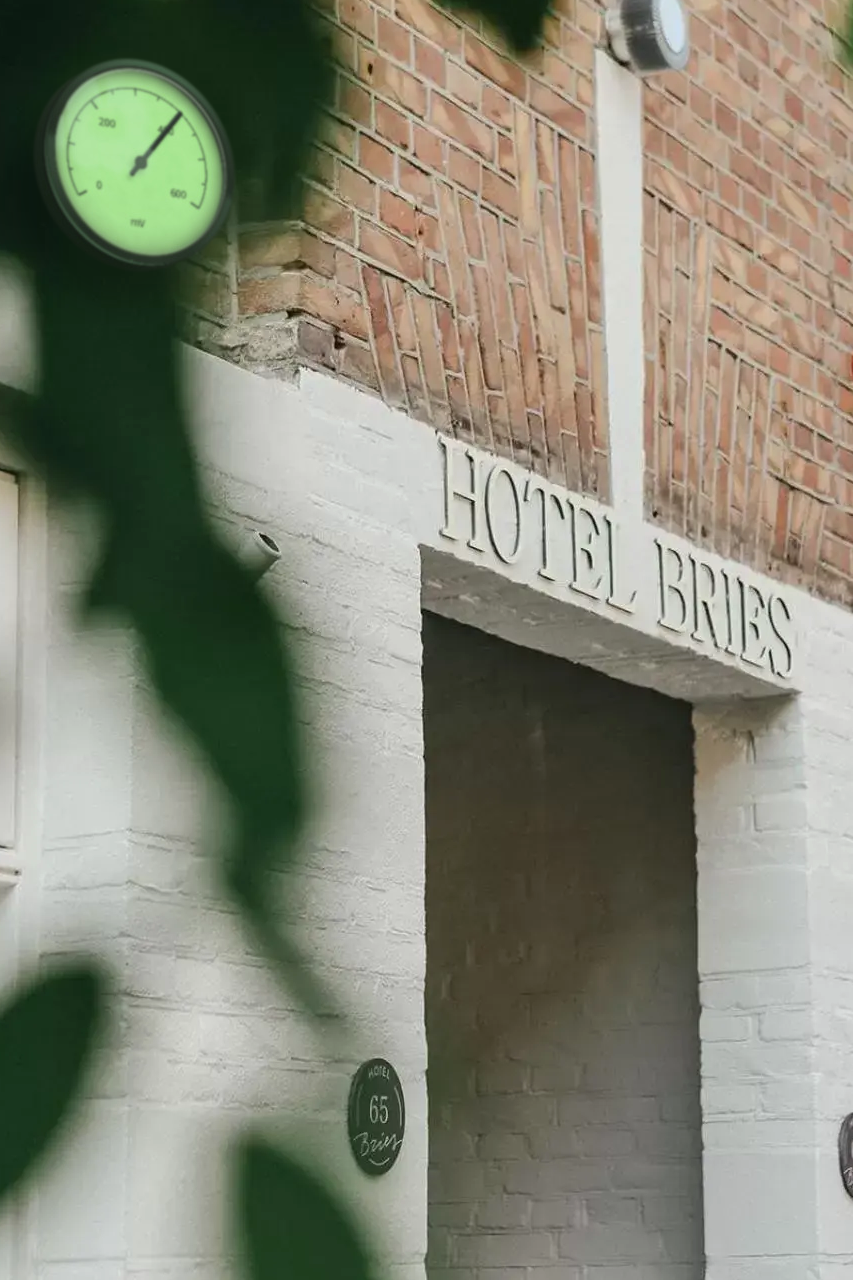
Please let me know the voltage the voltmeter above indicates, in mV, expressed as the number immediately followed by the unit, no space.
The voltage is 400mV
